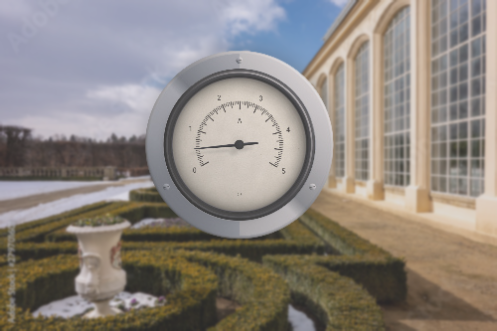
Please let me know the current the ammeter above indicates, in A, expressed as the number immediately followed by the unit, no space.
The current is 0.5A
